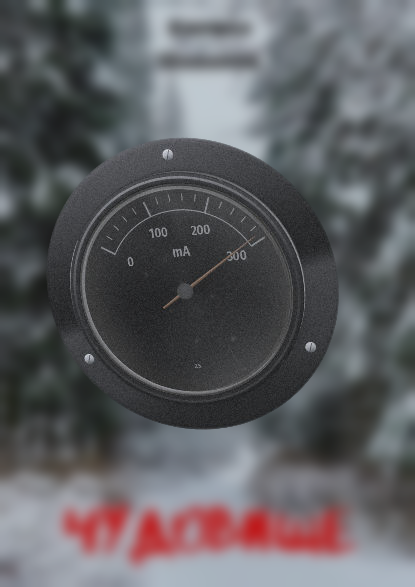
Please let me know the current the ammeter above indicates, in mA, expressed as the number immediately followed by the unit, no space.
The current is 290mA
